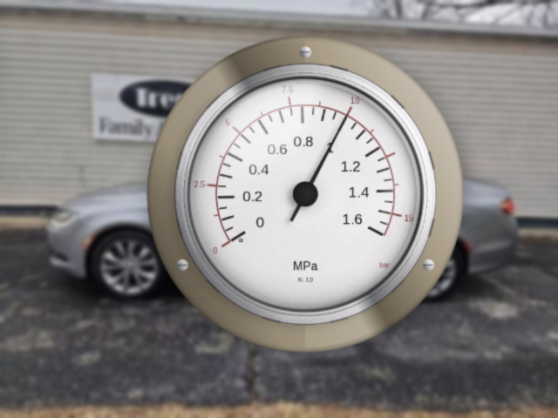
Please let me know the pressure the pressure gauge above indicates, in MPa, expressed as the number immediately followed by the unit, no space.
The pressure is 1MPa
